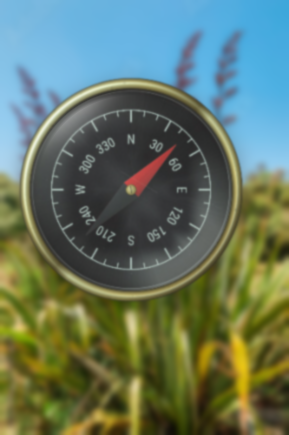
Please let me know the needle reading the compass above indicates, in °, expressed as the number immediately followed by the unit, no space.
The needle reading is 45°
